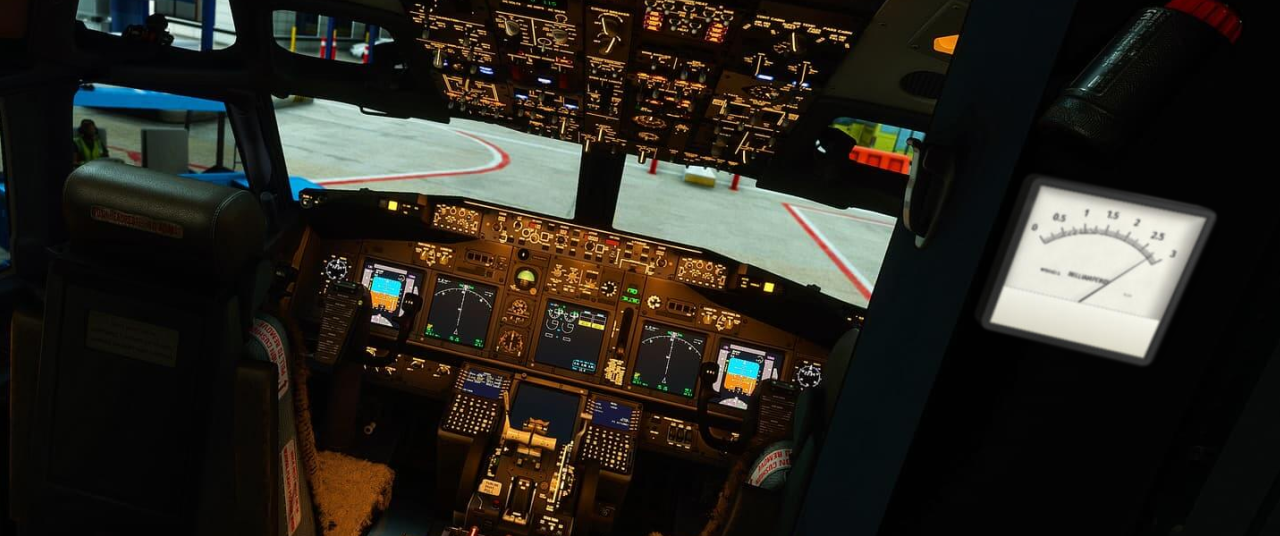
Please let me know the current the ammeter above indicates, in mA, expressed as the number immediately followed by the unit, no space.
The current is 2.75mA
